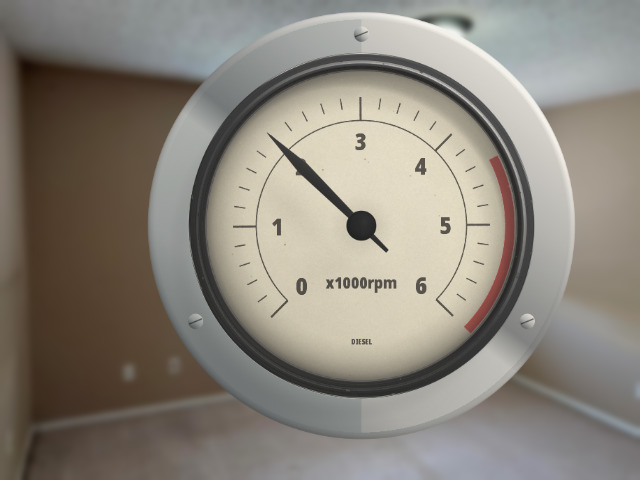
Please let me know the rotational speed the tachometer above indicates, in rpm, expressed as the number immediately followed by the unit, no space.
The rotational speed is 2000rpm
